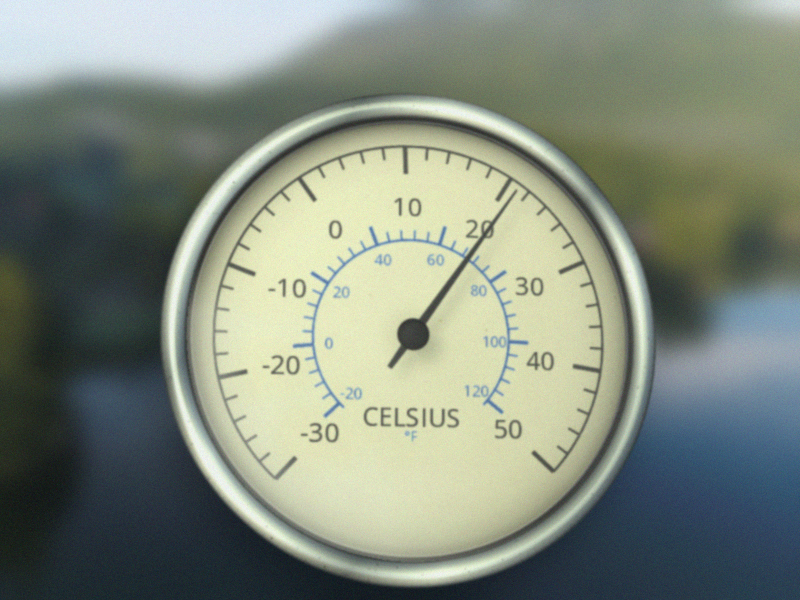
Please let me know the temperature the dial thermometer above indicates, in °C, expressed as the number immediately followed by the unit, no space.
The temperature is 21°C
